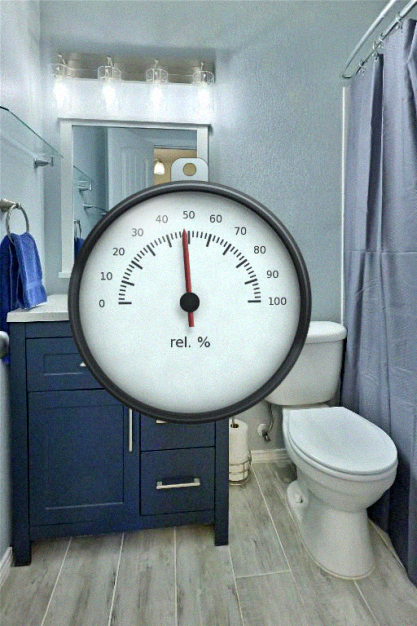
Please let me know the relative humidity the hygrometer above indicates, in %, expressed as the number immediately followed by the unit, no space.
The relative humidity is 48%
